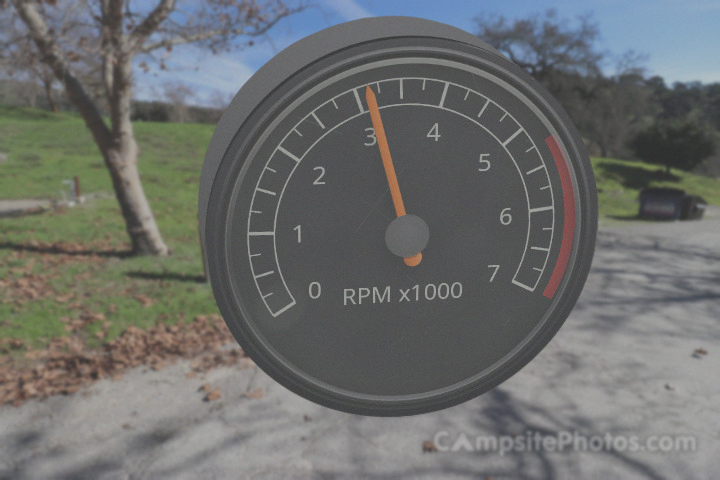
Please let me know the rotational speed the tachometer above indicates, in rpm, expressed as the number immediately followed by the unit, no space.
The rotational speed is 3125rpm
